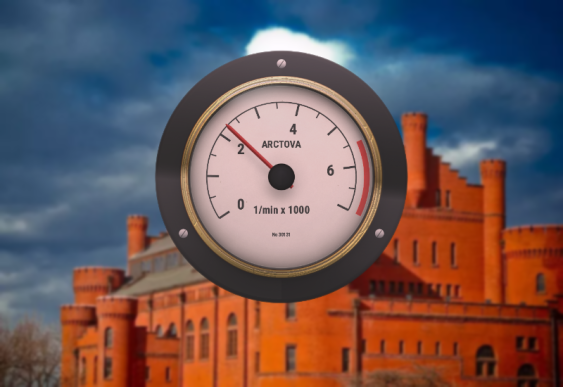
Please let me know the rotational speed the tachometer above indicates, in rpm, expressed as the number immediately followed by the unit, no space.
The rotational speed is 2250rpm
